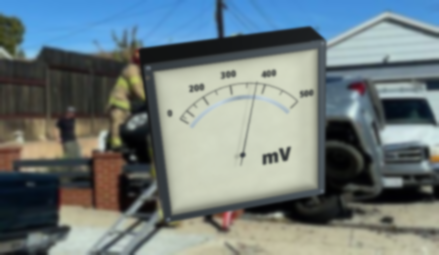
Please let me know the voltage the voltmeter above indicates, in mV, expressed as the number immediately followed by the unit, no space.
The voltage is 375mV
